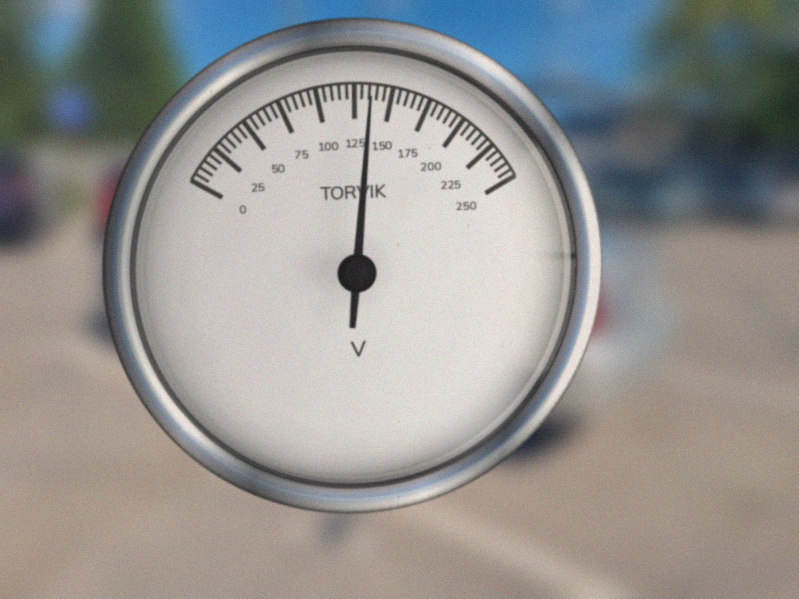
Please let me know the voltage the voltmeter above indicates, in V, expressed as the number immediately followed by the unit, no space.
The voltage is 135V
